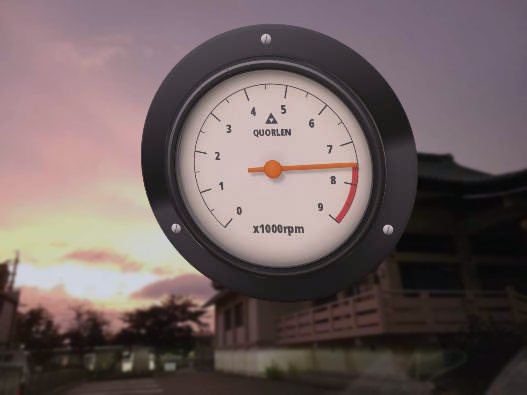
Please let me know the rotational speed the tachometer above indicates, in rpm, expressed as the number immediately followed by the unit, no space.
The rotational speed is 7500rpm
